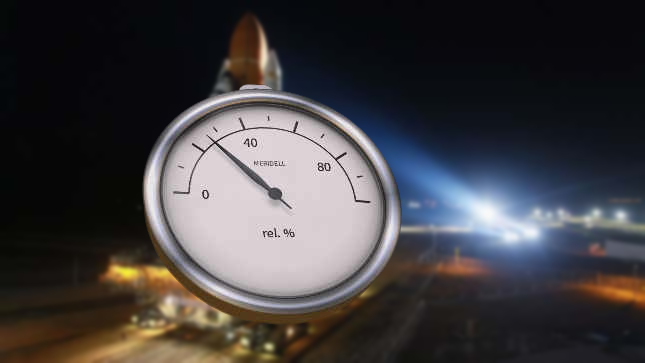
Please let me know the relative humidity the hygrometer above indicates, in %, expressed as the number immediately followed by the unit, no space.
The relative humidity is 25%
